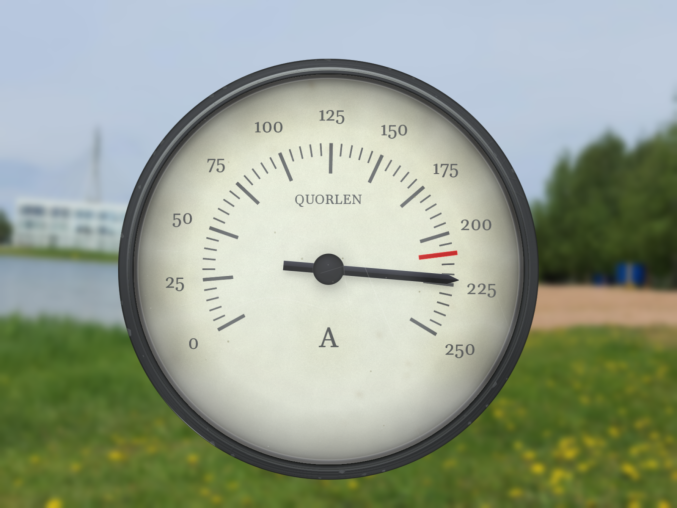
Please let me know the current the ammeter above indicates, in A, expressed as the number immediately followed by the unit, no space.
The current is 222.5A
